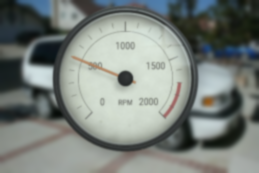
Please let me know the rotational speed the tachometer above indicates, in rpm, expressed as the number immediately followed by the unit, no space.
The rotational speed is 500rpm
